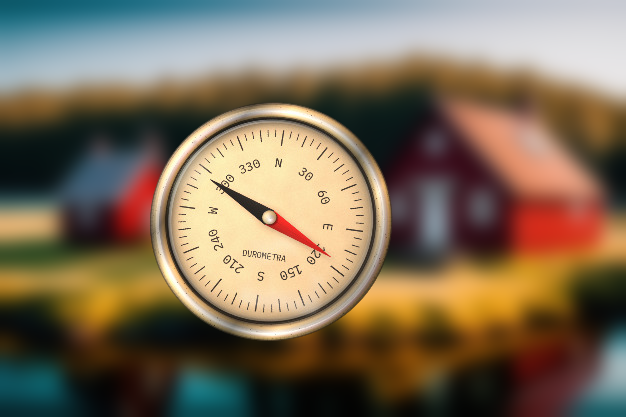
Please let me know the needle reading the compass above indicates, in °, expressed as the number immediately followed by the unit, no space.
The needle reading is 115°
